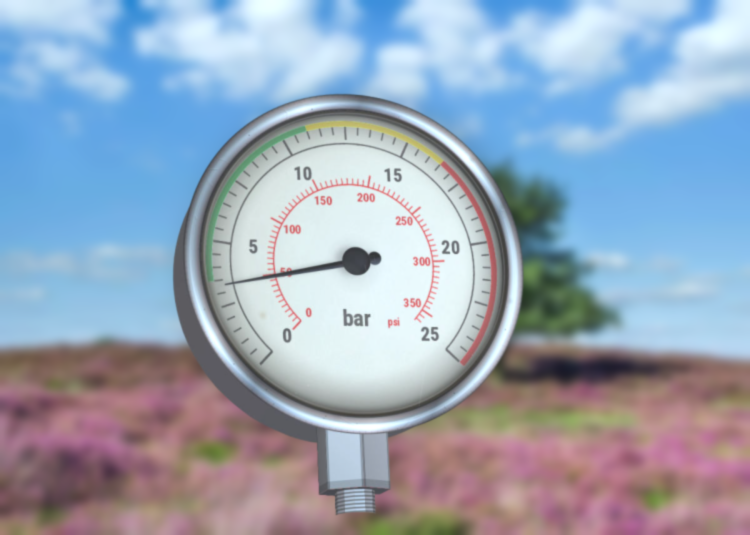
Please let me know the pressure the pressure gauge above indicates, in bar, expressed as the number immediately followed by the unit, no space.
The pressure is 3.25bar
